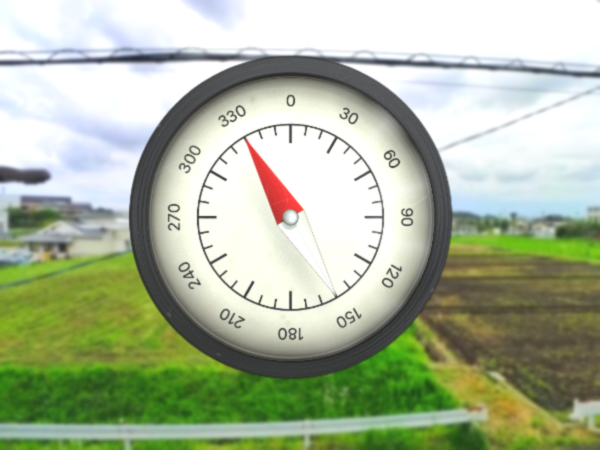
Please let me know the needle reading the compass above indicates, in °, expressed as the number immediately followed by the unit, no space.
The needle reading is 330°
